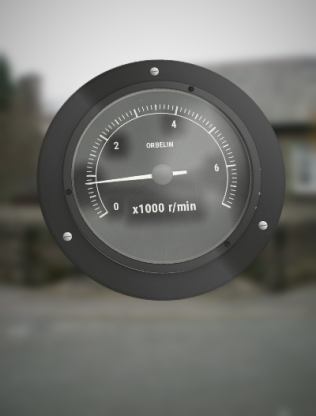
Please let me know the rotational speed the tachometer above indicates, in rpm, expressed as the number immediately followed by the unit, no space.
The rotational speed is 800rpm
